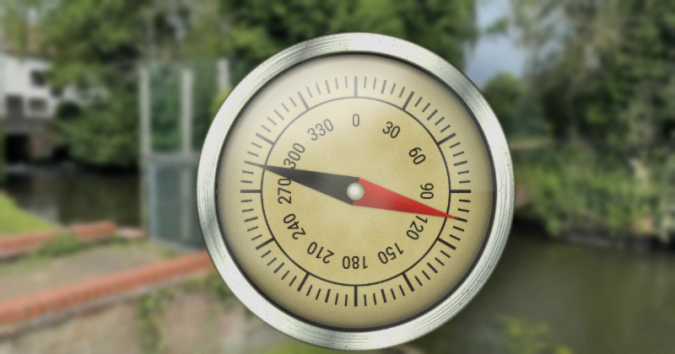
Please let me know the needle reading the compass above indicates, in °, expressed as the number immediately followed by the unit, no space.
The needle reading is 105°
